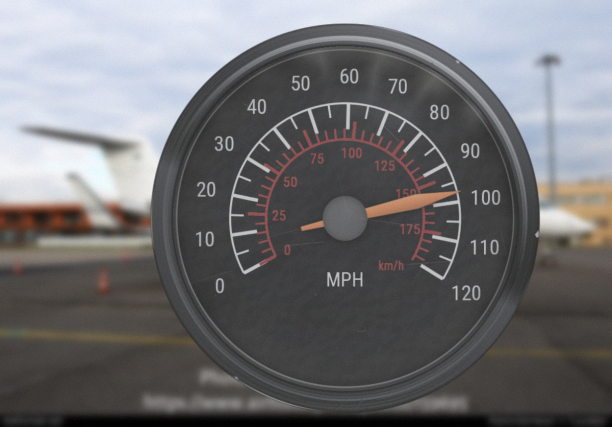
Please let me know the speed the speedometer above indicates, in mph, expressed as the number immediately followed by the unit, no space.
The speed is 97.5mph
